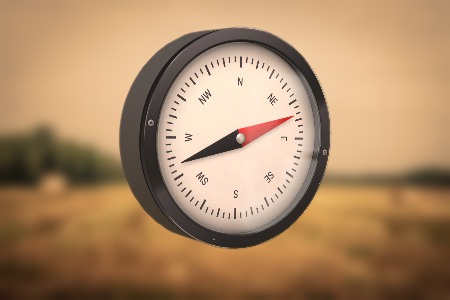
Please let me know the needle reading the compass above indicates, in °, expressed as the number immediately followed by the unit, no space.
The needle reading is 70°
